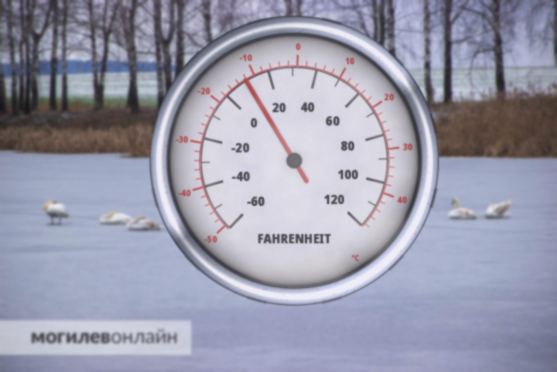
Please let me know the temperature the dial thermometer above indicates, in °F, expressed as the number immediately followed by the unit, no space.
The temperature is 10°F
